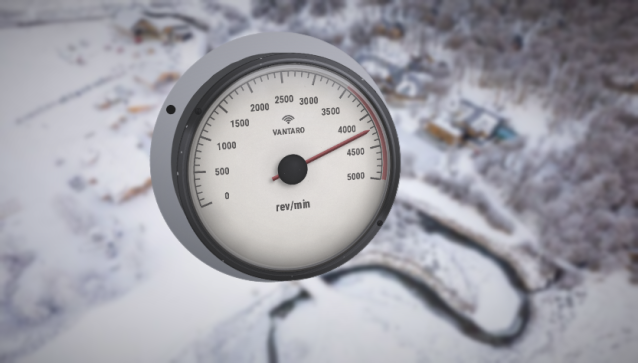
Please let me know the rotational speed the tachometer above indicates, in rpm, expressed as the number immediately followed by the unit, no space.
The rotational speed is 4200rpm
